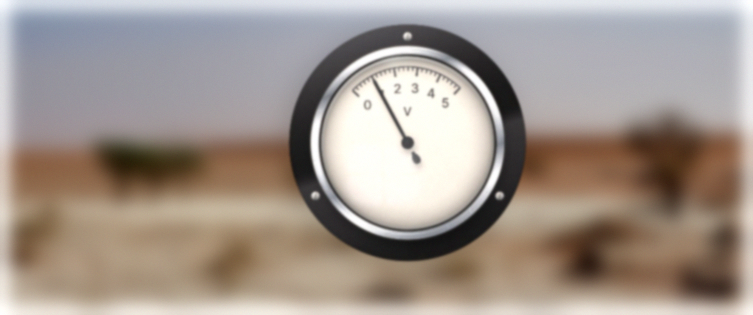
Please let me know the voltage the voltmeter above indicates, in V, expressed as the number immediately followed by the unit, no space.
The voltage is 1V
